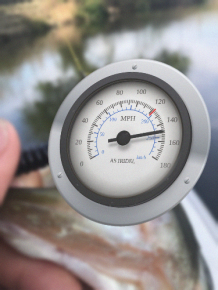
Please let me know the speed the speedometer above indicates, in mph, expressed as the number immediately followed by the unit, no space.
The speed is 150mph
